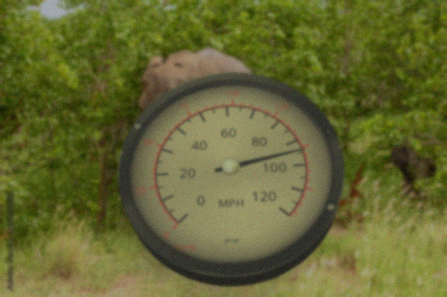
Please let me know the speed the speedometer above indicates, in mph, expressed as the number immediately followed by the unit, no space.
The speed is 95mph
